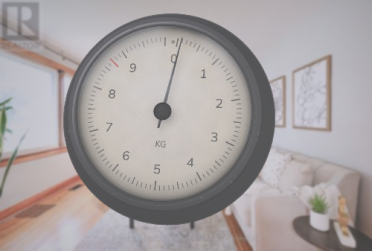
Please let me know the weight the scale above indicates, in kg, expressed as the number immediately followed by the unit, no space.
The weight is 0.1kg
